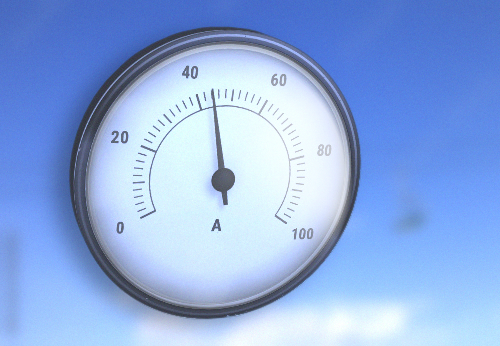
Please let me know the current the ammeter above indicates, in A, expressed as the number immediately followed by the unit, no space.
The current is 44A
